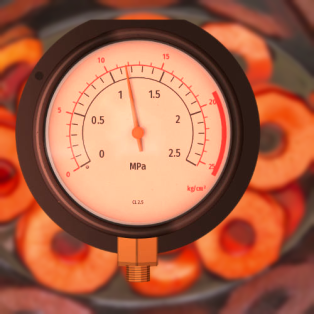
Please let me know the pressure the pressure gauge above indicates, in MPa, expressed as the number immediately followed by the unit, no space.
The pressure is 1.15MPa
